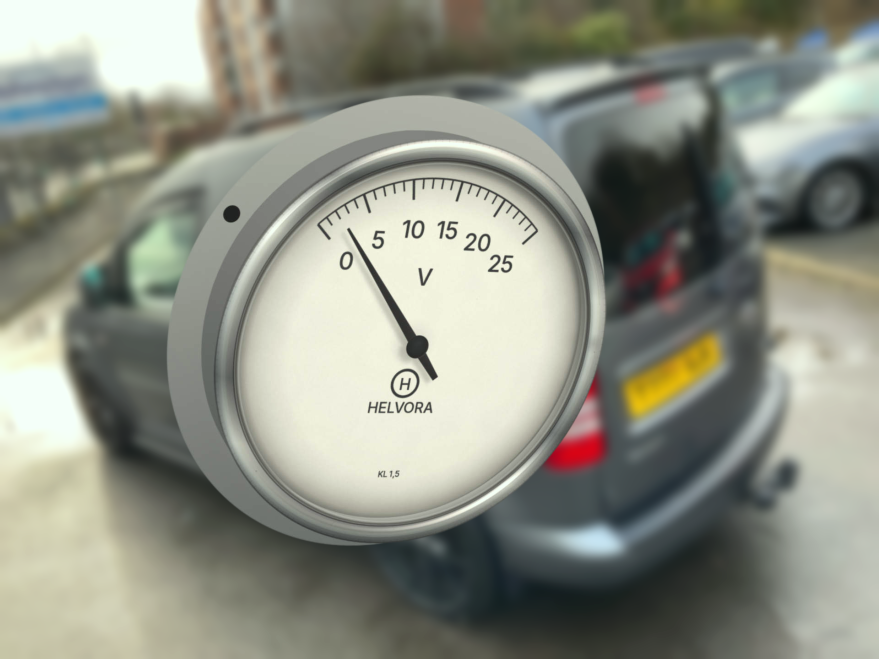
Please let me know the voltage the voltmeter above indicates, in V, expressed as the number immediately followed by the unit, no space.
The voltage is 2V
